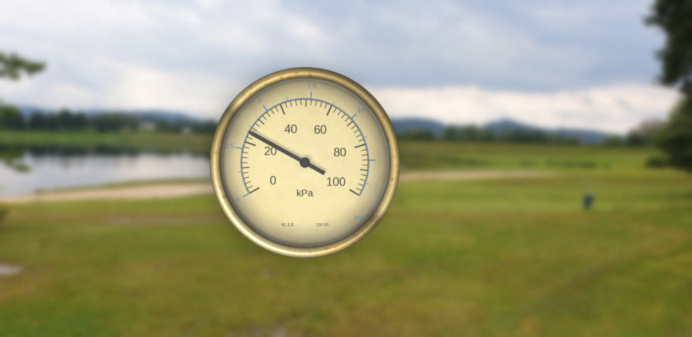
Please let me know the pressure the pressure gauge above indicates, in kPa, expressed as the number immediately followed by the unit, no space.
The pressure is 24kPa
